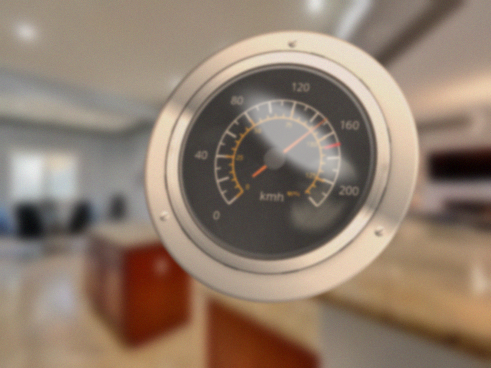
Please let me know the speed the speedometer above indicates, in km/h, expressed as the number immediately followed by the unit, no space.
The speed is 150km/h
